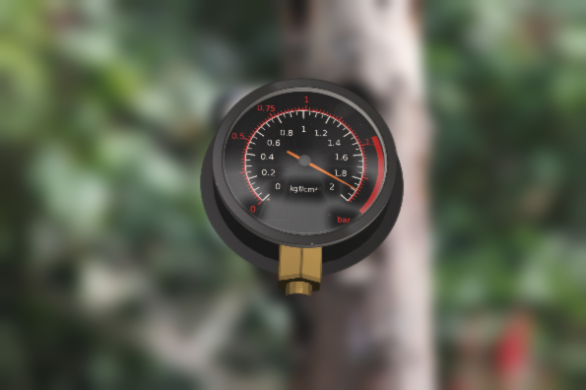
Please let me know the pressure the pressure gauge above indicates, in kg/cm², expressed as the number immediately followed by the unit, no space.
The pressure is 1.9kg/cm²
